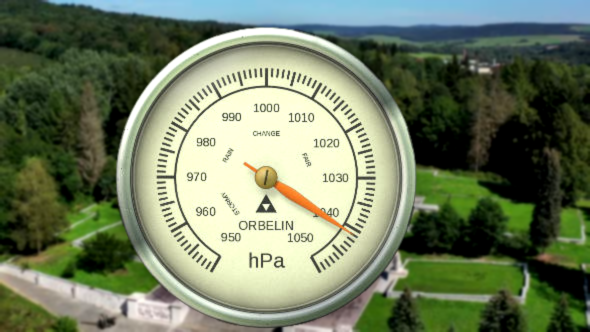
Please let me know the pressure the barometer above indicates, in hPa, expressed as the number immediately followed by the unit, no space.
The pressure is 1041hPa
